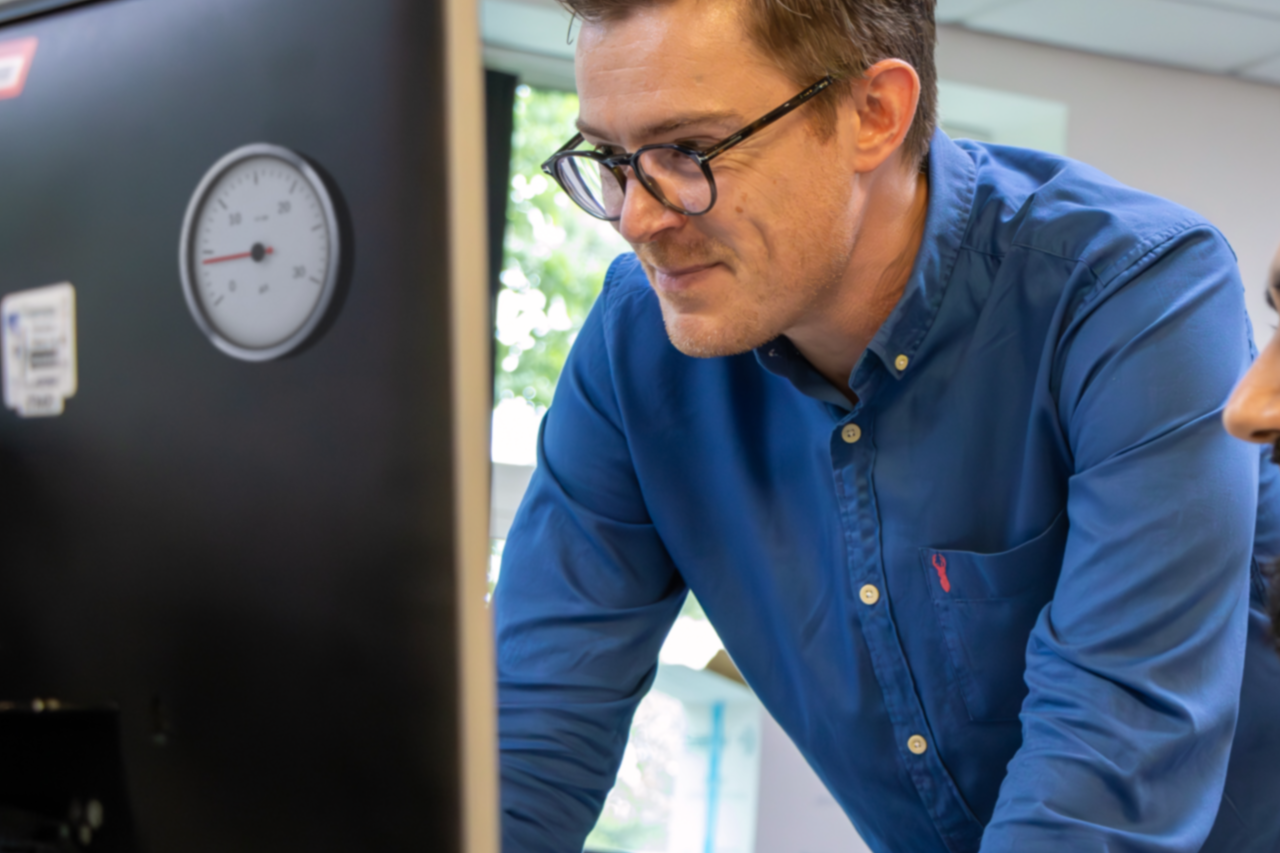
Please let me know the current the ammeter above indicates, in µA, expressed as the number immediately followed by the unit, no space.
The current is 4µA
